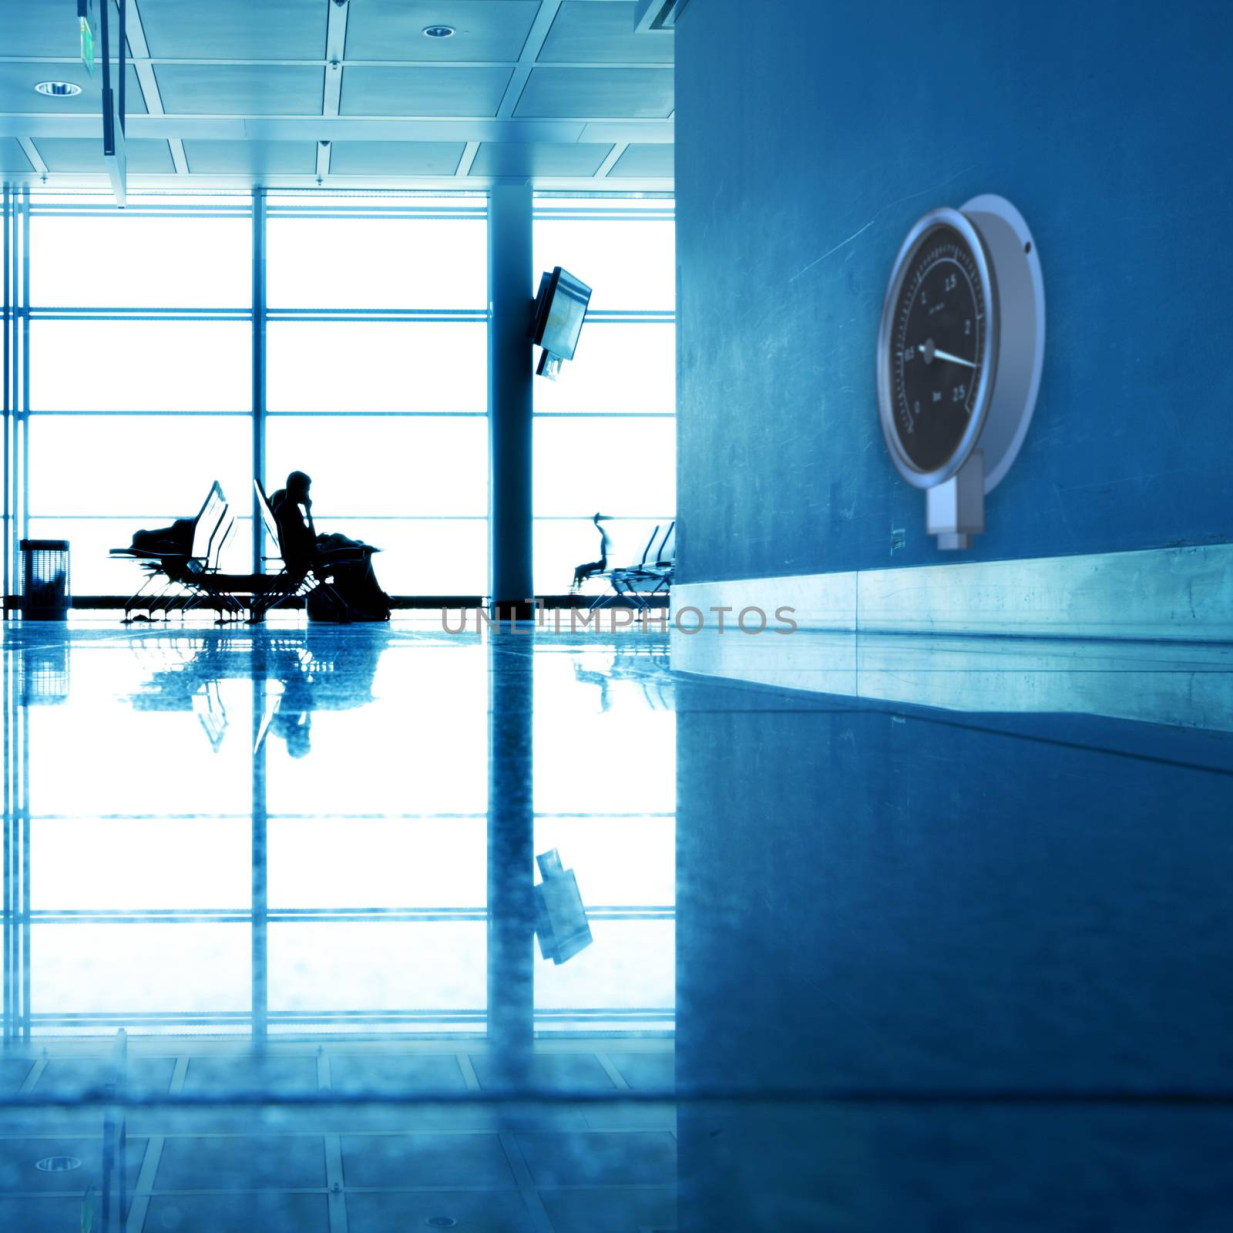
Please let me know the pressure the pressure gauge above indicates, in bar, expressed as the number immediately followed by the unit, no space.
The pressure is 2.25bar
